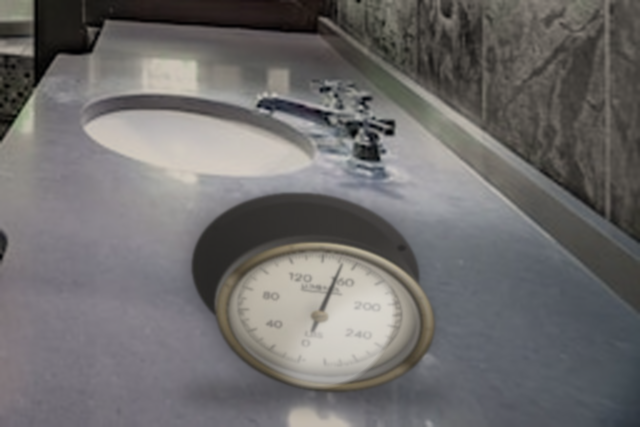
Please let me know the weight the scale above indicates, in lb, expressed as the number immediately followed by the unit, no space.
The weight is 150lb
